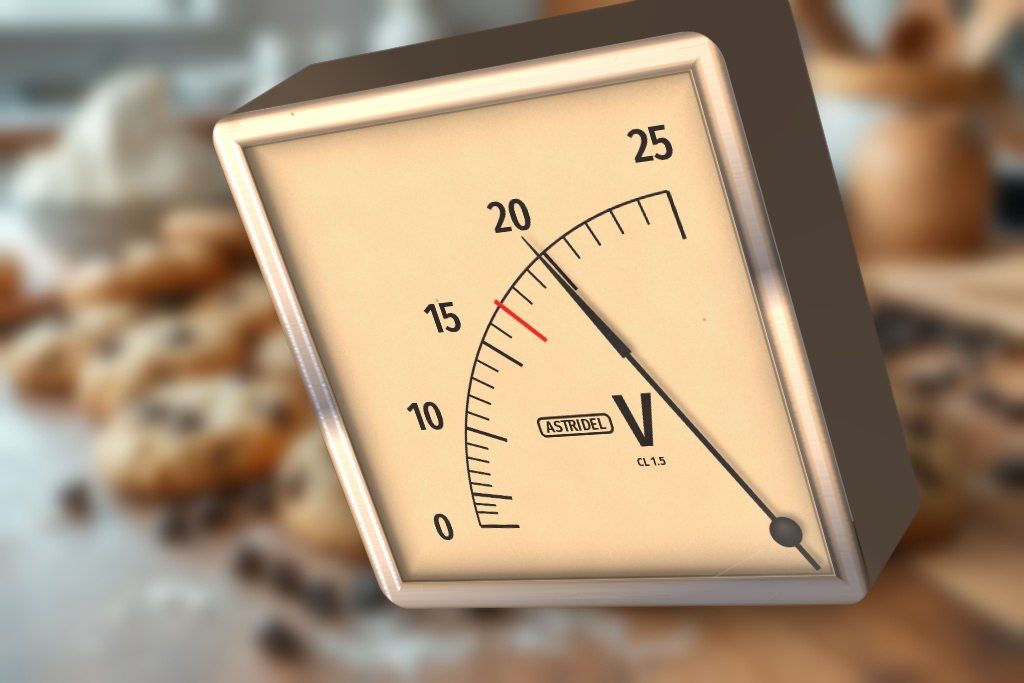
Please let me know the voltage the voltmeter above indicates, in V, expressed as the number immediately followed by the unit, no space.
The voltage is 20V
